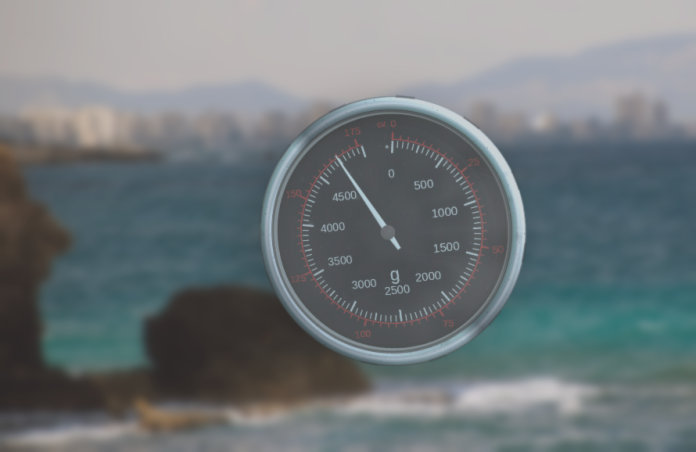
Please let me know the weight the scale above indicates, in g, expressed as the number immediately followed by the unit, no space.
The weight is 4750g
